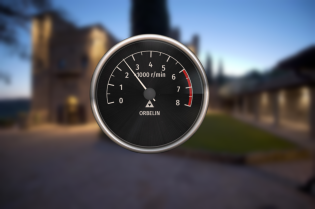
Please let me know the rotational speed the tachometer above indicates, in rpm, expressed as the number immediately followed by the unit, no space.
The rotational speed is 2500rpm
